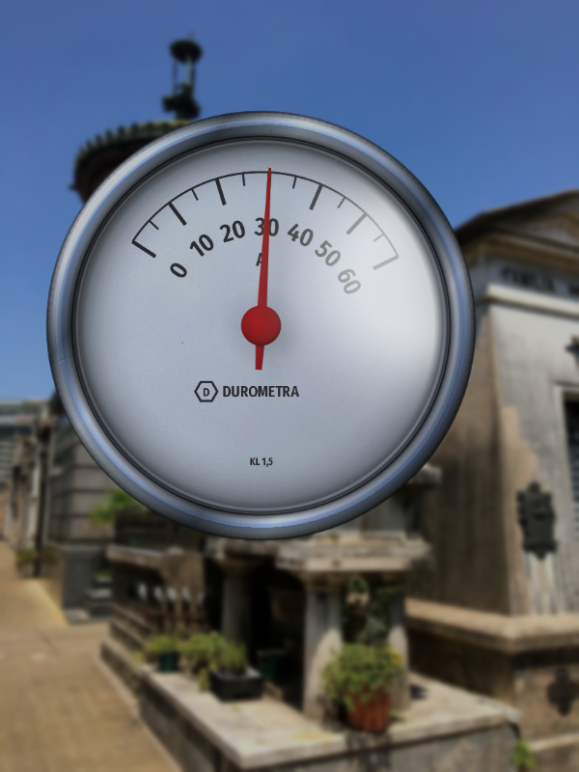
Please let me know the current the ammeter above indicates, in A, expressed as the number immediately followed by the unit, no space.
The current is 30A
